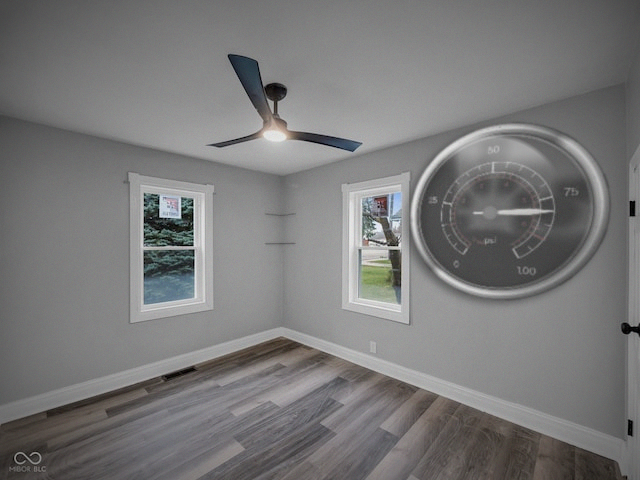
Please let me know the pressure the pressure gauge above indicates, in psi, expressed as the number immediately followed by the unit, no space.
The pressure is 80psi
